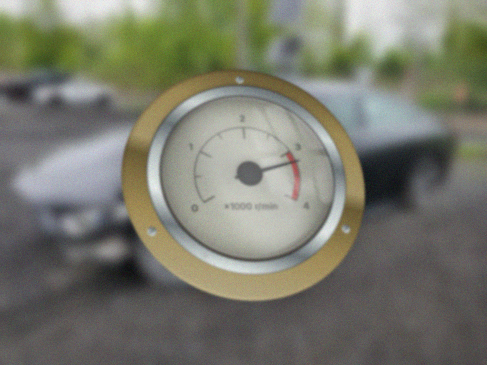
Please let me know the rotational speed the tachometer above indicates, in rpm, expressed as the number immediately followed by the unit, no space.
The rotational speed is 3250rpm
